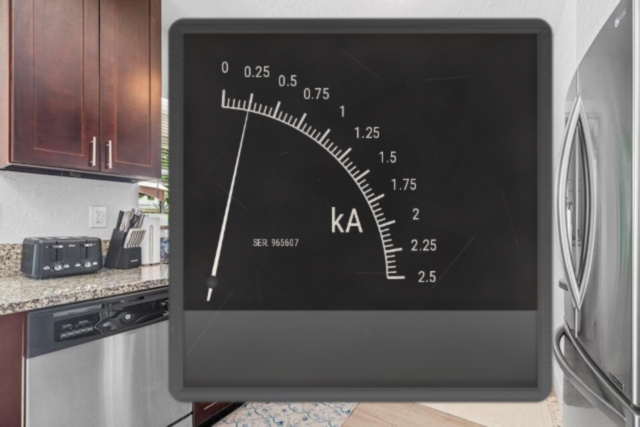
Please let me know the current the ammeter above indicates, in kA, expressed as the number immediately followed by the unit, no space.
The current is 0.25kA
